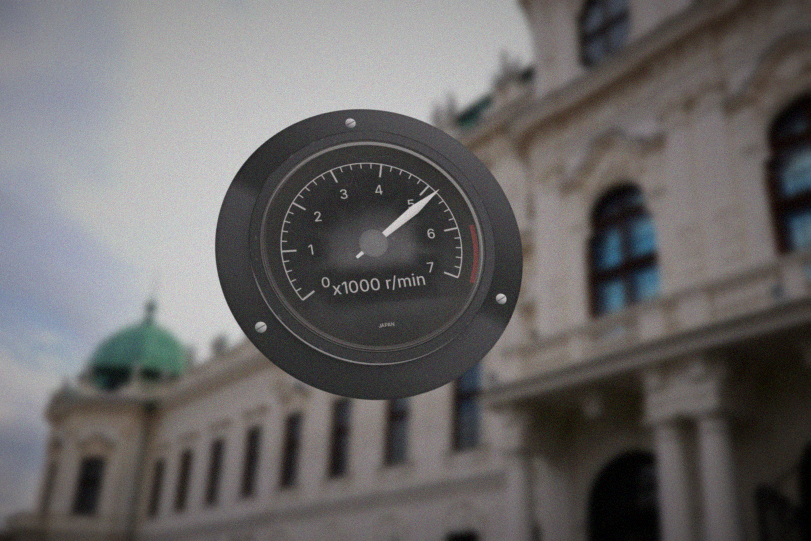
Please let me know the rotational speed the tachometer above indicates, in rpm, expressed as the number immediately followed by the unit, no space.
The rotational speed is 5200rpm
